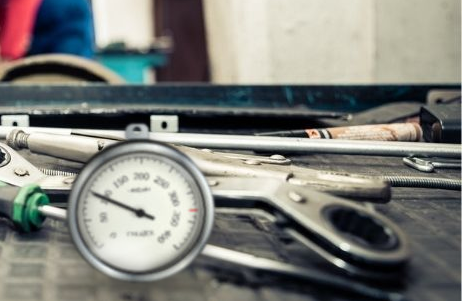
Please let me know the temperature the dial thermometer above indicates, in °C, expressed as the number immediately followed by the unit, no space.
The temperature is 100°C
